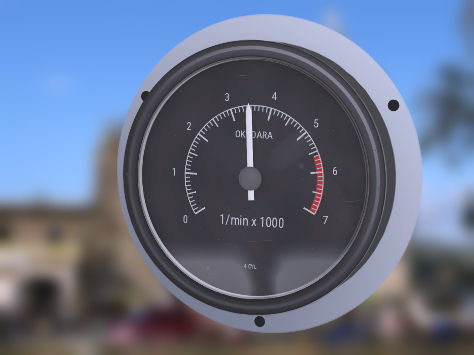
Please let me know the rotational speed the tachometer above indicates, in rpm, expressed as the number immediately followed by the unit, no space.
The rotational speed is 3500rpm
